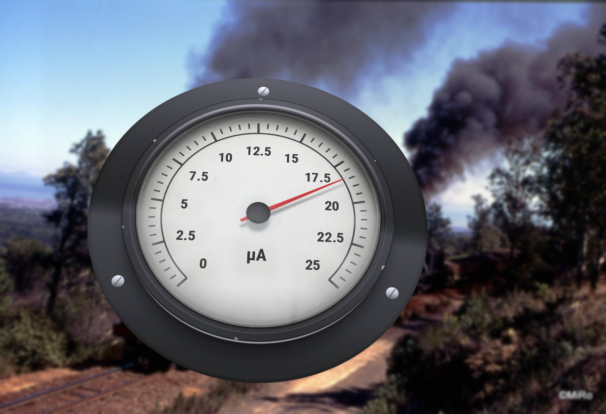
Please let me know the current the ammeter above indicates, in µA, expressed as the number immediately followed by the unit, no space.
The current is 18.5µA
